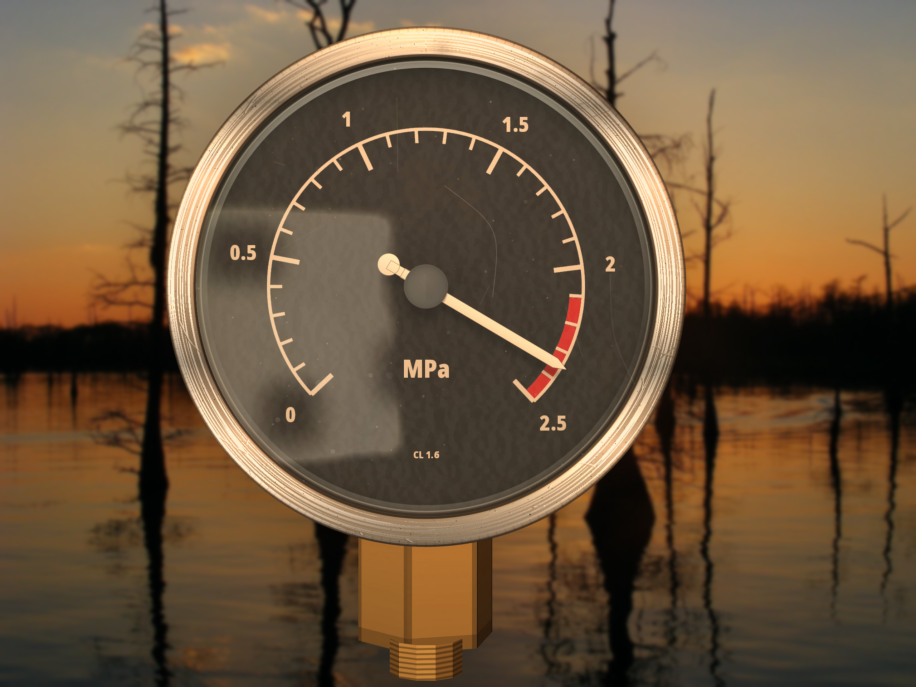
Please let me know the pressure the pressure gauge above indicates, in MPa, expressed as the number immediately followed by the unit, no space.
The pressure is 2.35MPa
